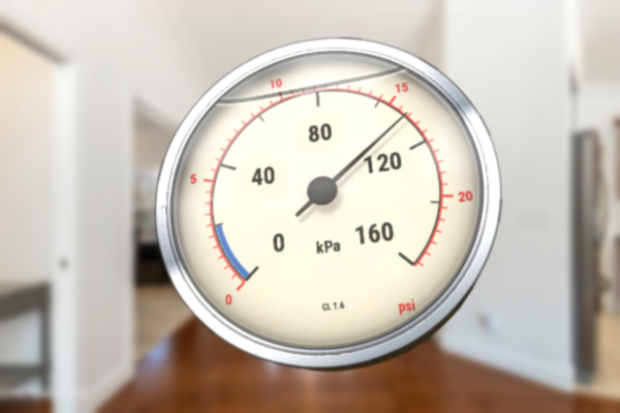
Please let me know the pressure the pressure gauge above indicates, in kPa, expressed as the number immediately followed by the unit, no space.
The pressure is 110kPa
